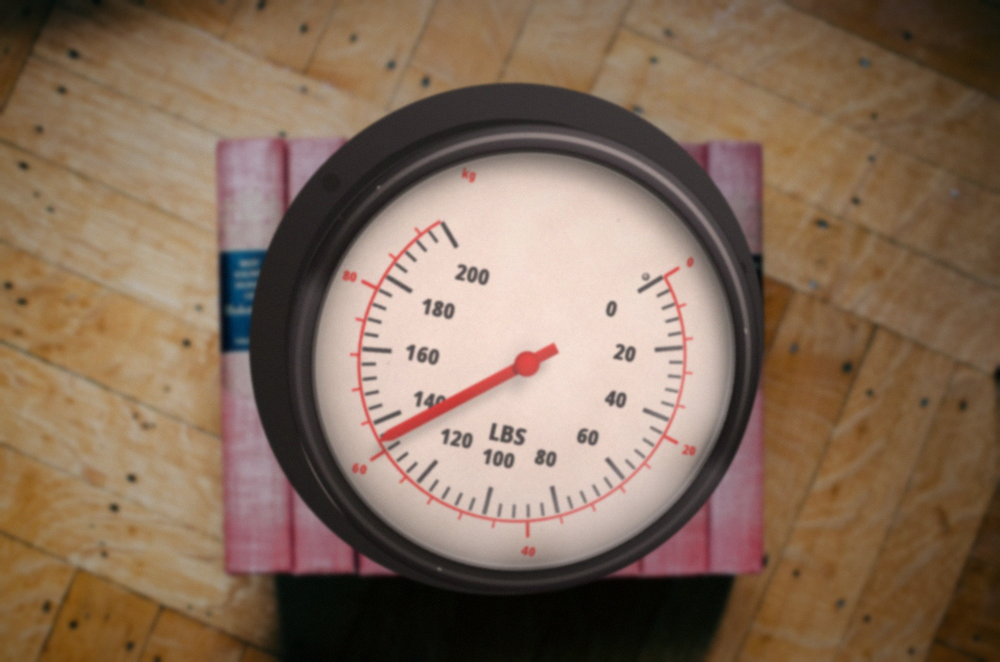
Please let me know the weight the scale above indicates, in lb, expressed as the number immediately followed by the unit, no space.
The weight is 136lb
